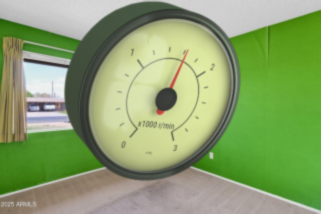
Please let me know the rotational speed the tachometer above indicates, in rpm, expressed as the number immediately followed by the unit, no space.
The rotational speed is 1600rpm
